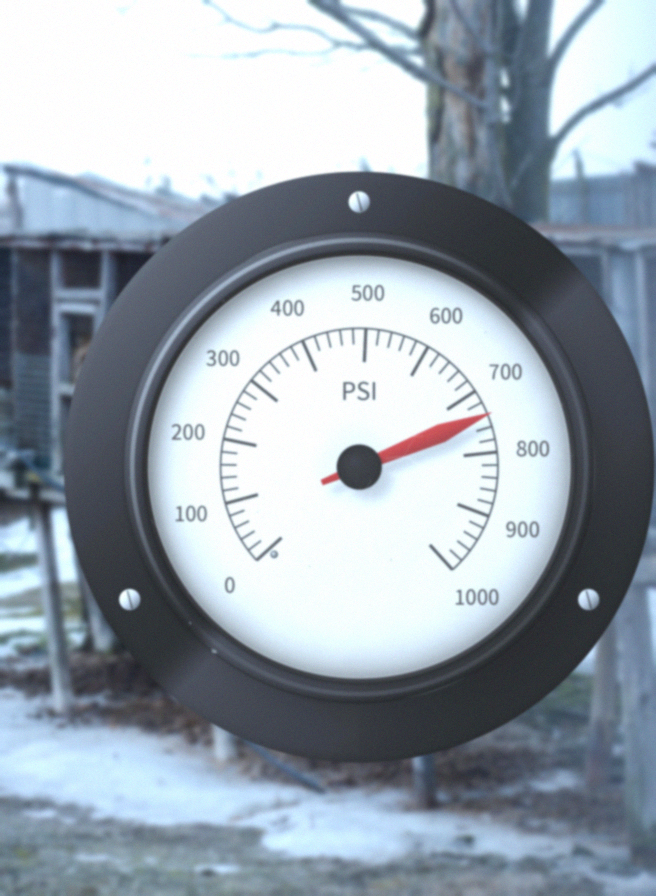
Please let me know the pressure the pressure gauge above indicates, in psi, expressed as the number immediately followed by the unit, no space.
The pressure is 740psi
